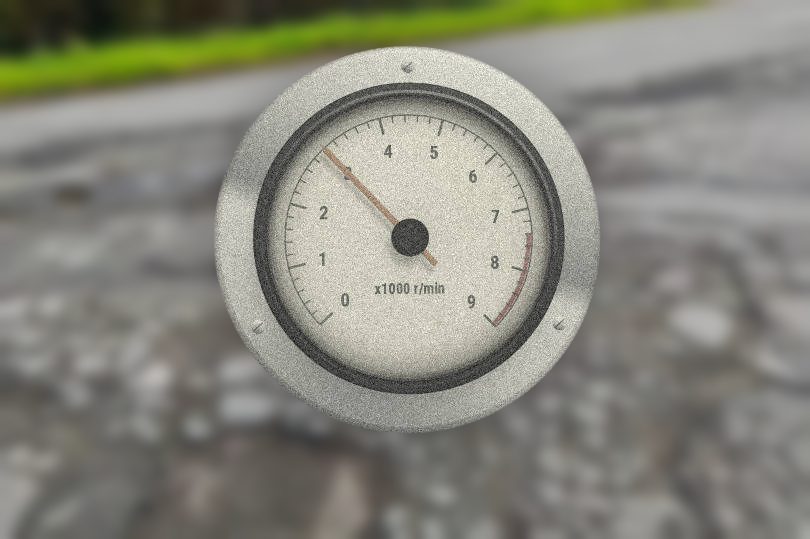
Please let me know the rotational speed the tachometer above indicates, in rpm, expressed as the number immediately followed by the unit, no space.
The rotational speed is 3000rpm
